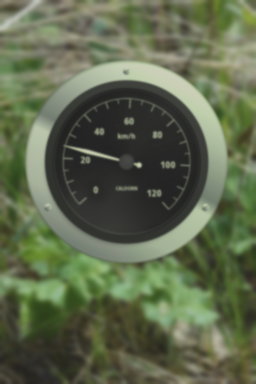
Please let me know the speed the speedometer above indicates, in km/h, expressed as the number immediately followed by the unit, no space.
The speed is 25km/h
